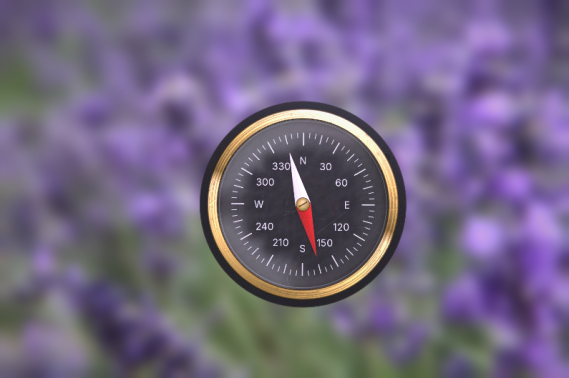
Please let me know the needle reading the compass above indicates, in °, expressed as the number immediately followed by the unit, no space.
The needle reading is 165°
